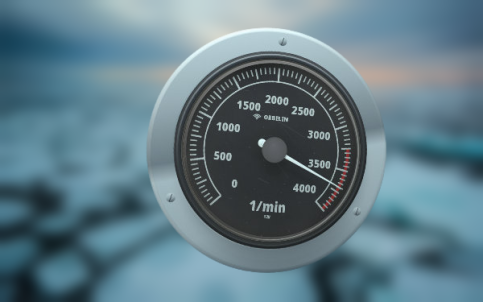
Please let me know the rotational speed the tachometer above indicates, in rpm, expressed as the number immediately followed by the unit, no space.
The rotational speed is 3700rpm
